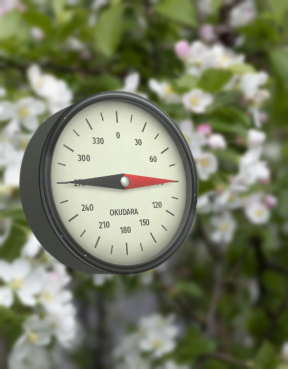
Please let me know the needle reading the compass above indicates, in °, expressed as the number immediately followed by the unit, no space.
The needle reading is 90°
